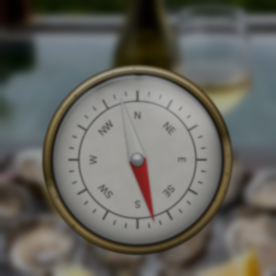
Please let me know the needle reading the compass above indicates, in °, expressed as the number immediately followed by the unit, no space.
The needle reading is 165°
